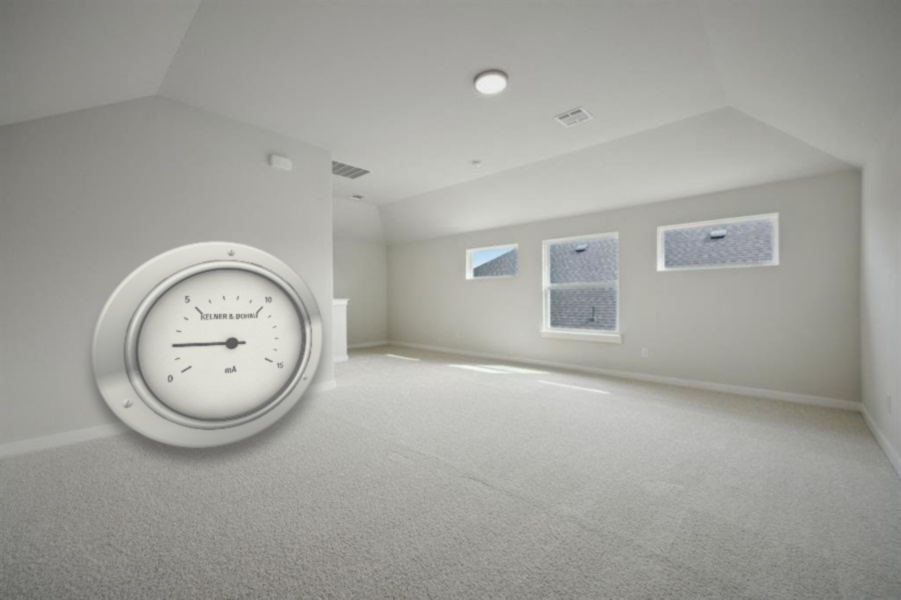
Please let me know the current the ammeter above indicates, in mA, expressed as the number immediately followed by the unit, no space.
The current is 2mA
